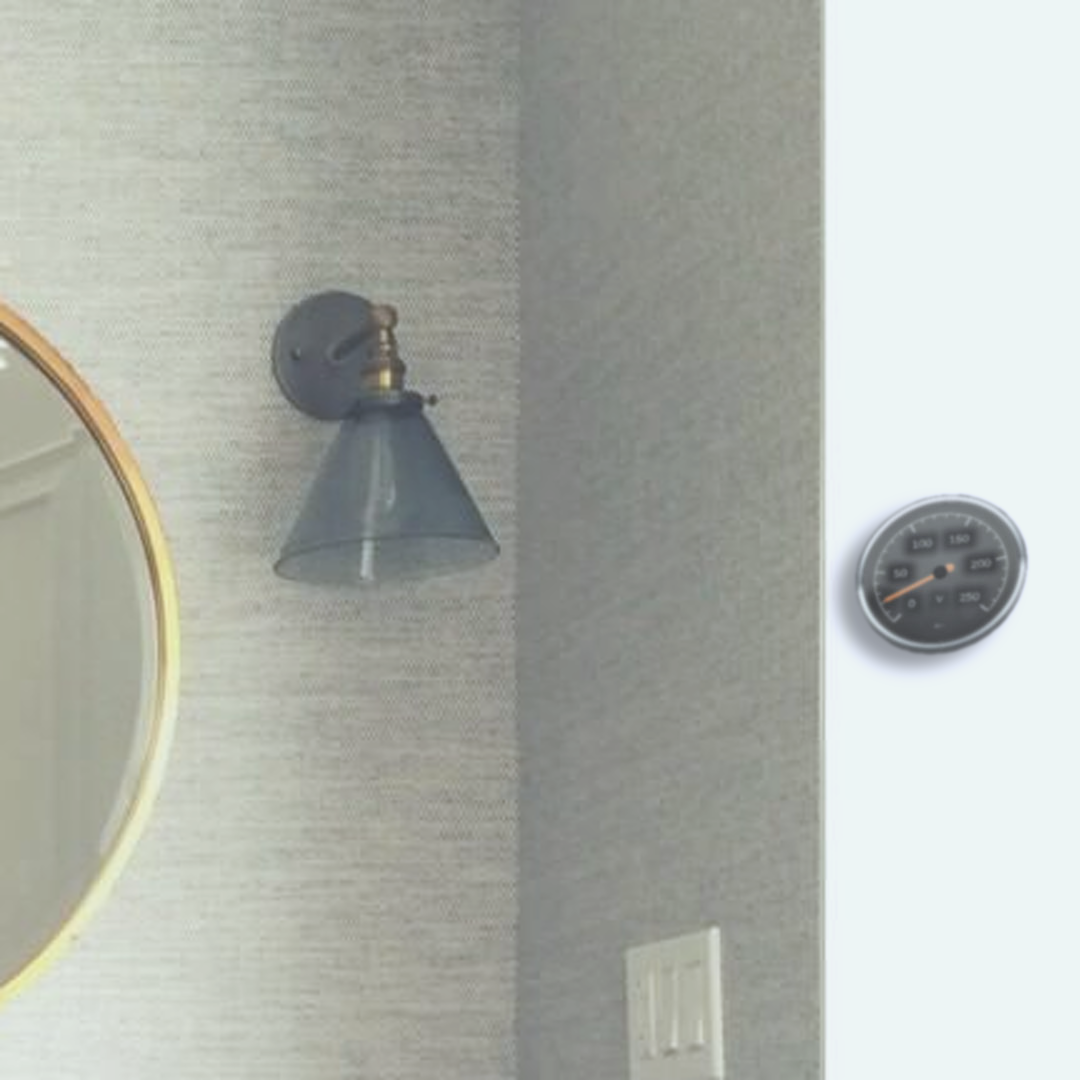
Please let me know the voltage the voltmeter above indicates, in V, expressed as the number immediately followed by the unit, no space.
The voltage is 20V
